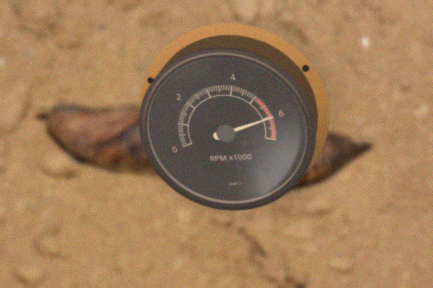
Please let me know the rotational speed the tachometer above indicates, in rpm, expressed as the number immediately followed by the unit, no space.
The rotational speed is 6000rpm
